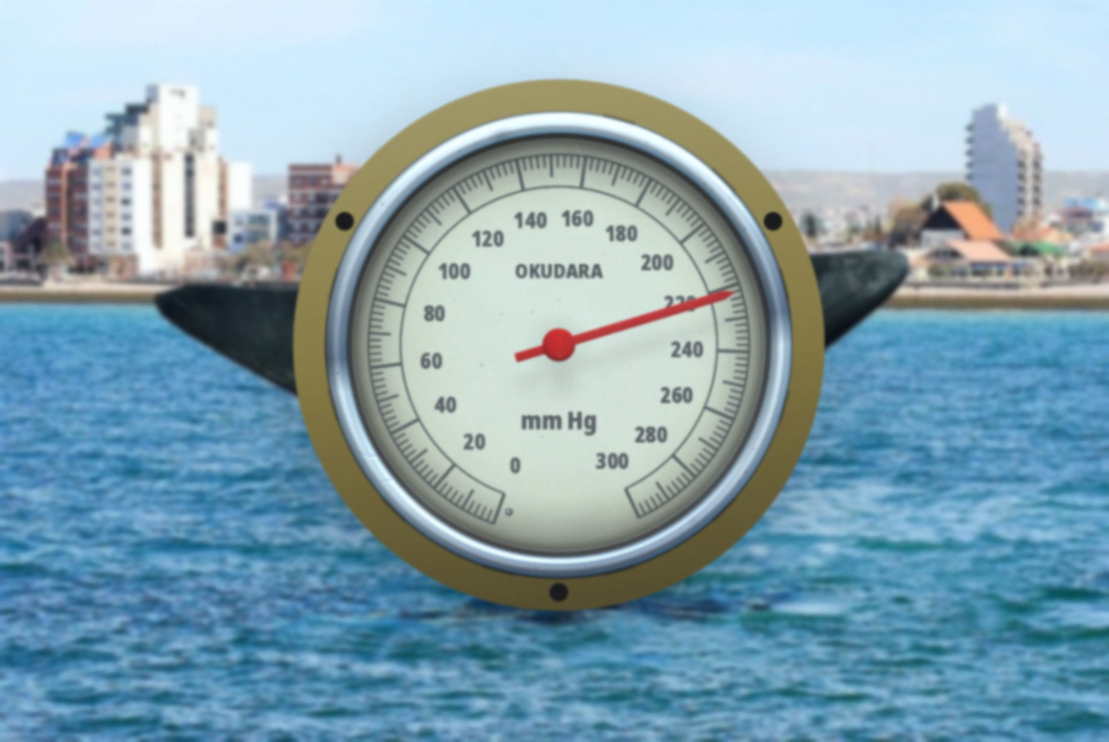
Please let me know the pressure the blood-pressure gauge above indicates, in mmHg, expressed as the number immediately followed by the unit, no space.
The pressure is 222mmHg
